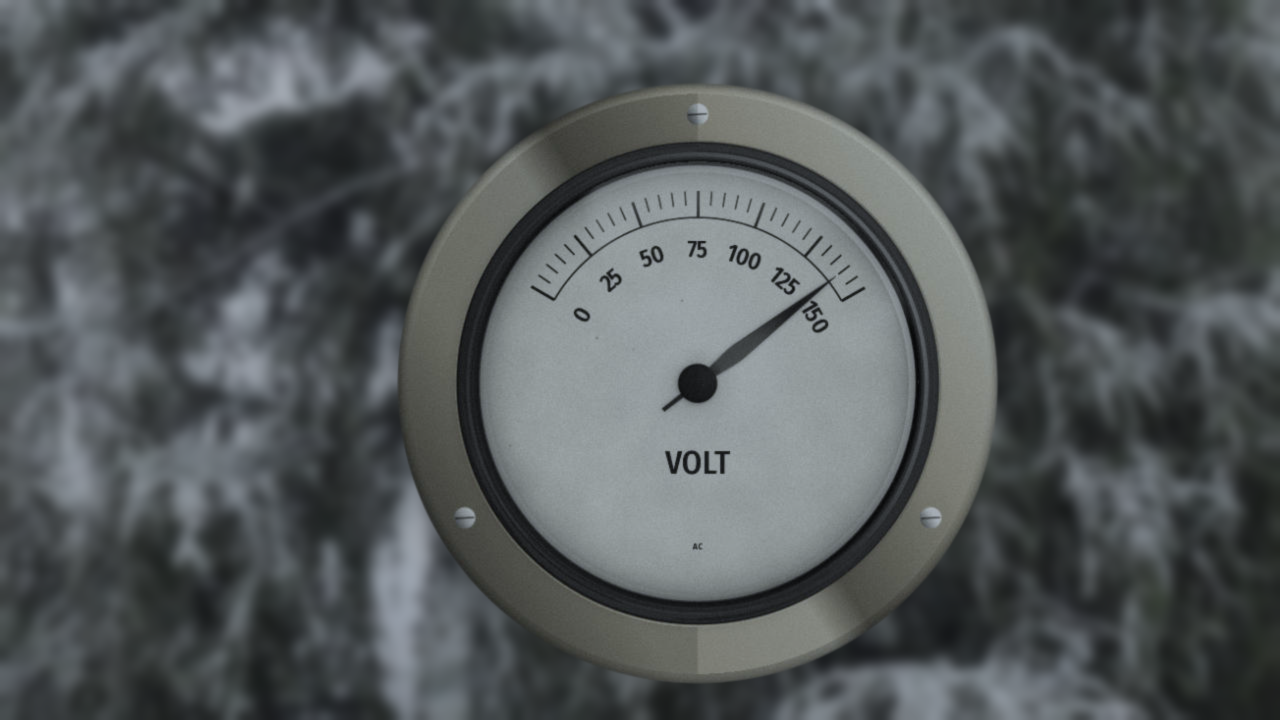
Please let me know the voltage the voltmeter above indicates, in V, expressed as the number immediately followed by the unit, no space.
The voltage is 140V
